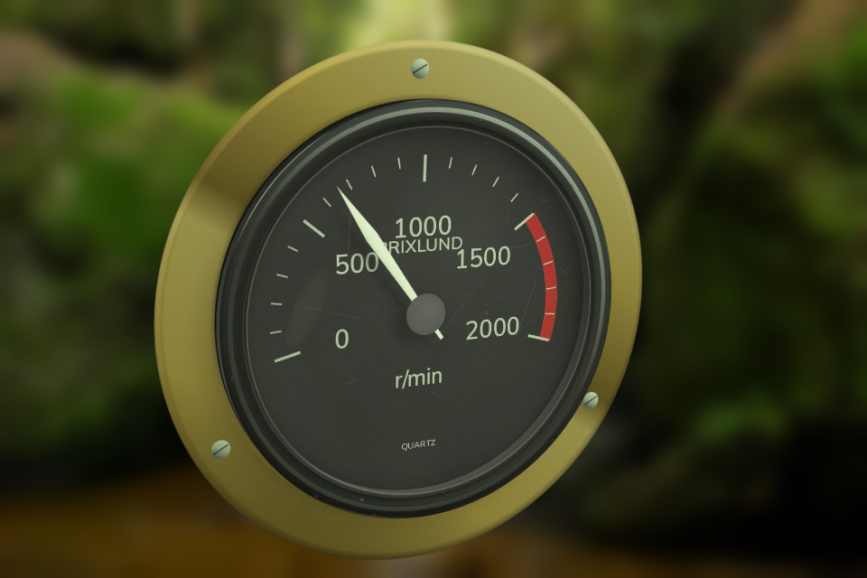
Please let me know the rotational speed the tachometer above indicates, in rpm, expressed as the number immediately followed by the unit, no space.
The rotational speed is 650rpm
